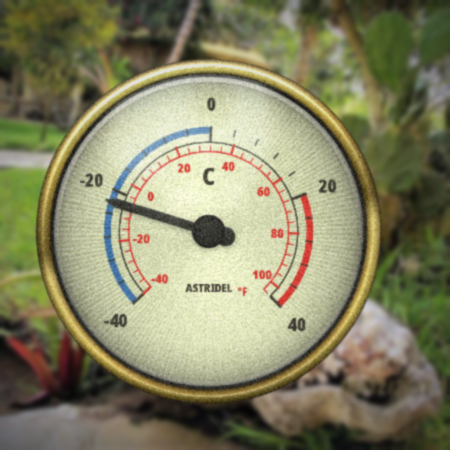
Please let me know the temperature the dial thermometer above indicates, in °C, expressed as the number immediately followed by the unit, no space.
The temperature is -22°C
